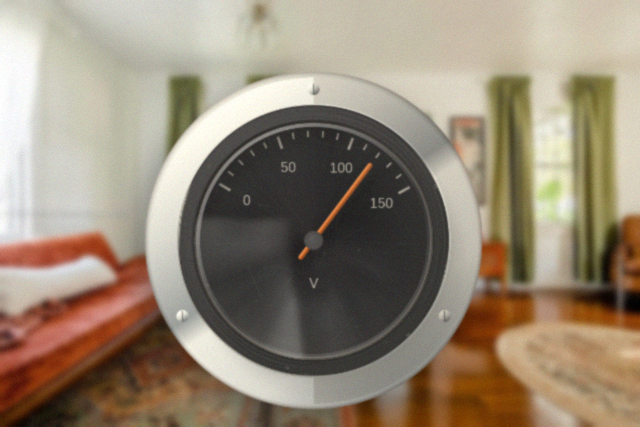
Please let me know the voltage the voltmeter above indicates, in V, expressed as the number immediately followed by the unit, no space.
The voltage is 120V
